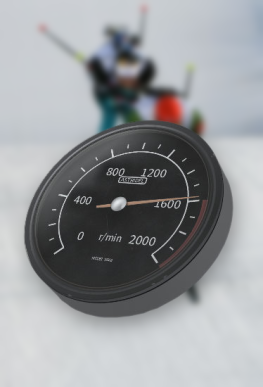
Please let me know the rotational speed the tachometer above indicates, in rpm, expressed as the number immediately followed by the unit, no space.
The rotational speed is 1600rpm
